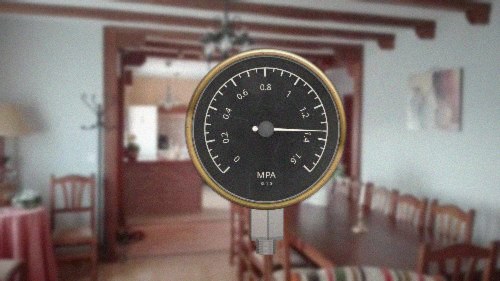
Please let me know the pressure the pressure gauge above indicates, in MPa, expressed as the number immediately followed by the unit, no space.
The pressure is 1.35MPa
